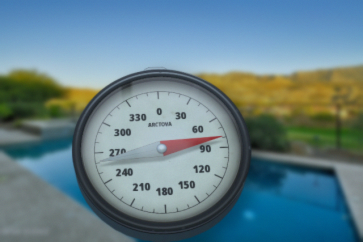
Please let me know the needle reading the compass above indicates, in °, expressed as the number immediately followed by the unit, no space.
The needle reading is 80°
